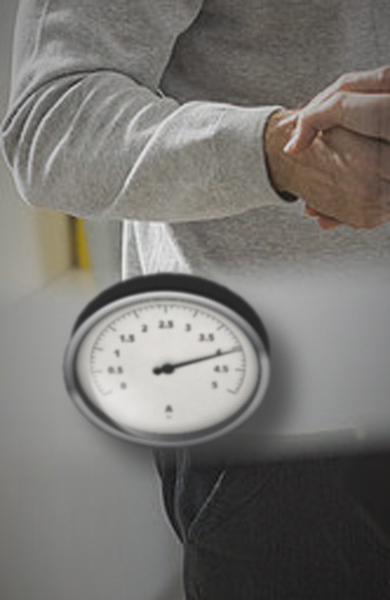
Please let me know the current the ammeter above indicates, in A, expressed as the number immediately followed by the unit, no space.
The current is 4A
